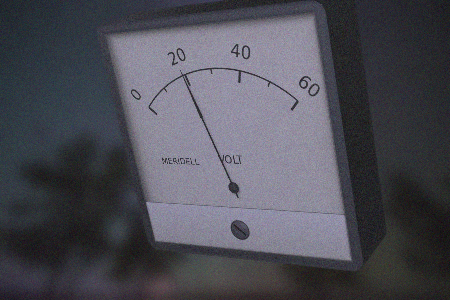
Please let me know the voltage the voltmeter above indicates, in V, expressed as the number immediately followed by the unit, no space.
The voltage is 20V
